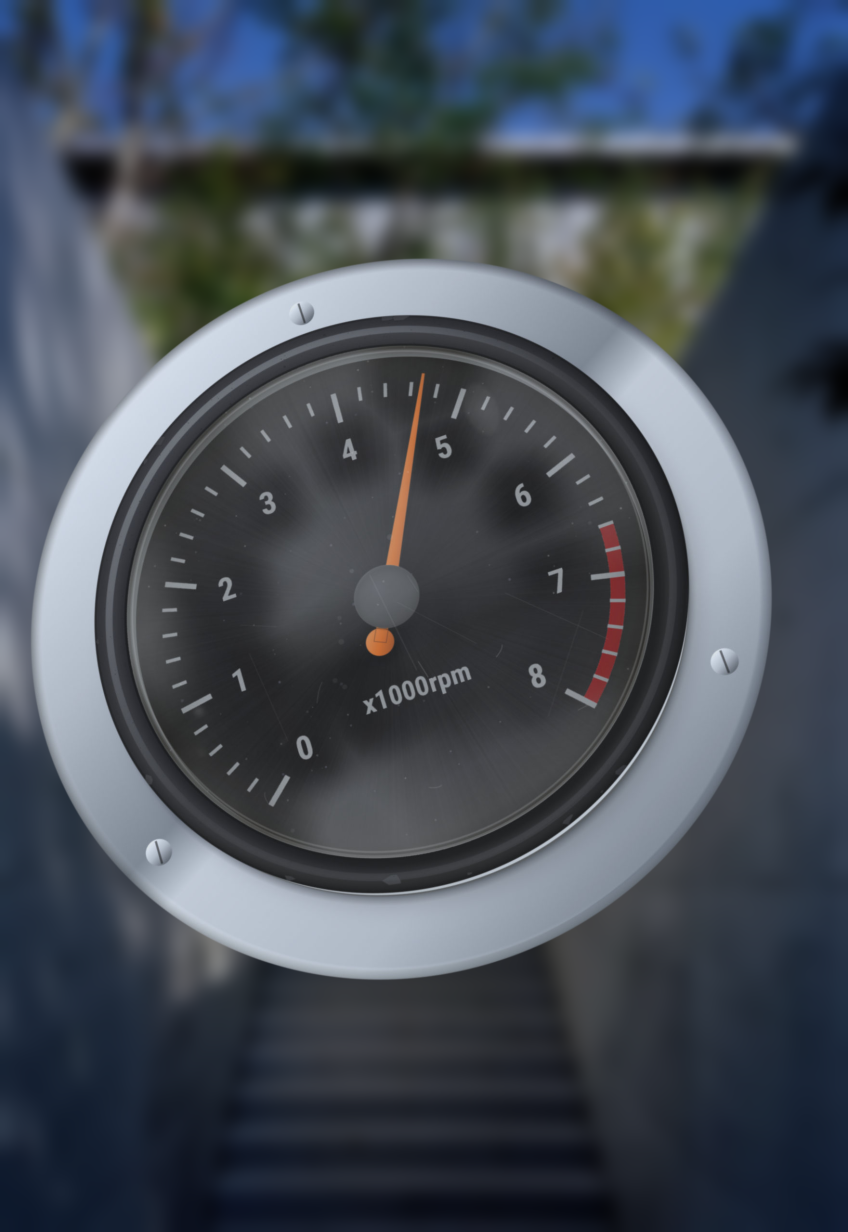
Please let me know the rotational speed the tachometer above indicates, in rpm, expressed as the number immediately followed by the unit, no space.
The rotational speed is 4700rpm
